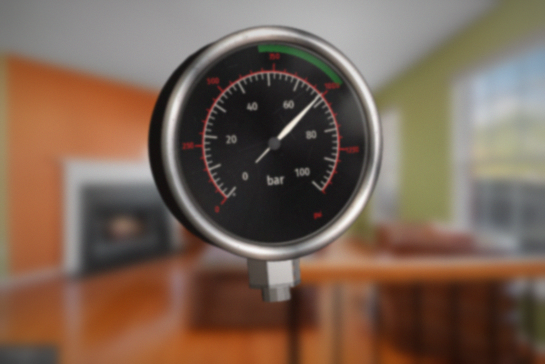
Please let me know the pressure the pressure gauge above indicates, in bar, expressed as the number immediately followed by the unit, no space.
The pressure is 68bar
